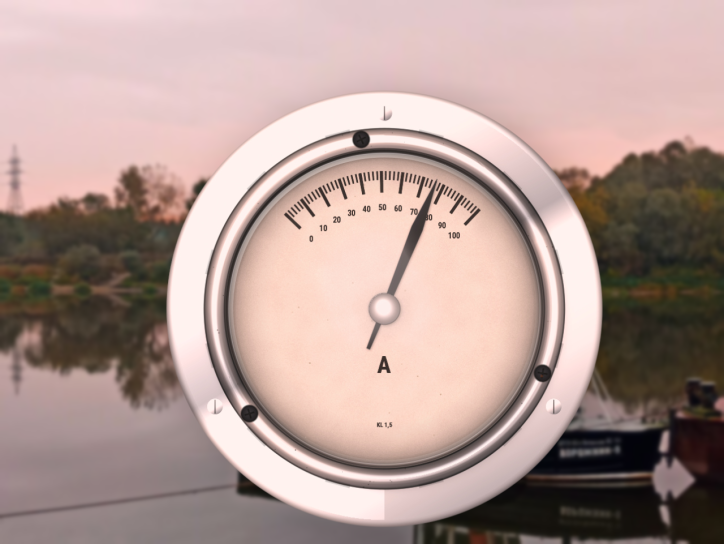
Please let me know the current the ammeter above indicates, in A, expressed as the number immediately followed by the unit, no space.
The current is 76A
